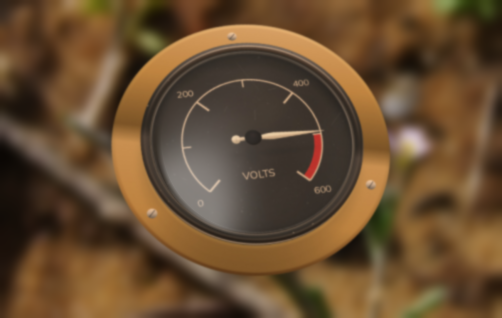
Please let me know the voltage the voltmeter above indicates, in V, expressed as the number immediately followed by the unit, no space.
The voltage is 500V
